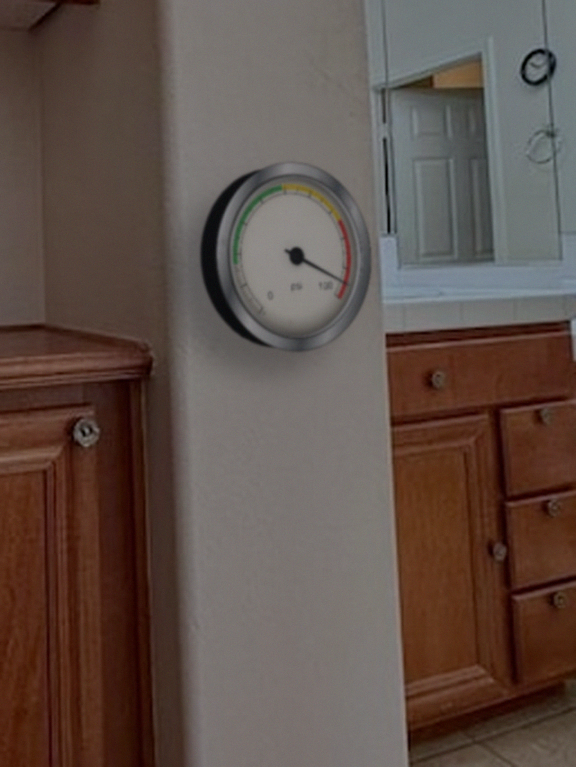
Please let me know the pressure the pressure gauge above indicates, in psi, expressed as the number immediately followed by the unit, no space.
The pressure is 95psi
